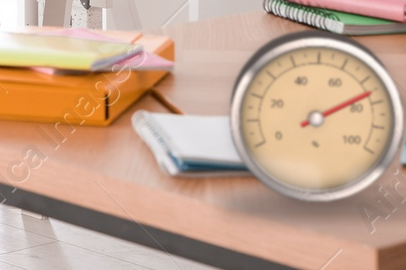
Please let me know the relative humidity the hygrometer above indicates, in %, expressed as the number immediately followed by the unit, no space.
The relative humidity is 75%
